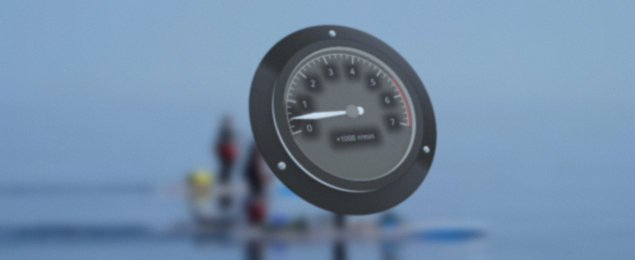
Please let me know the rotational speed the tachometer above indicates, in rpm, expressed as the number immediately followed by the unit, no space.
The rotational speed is 400rpm
